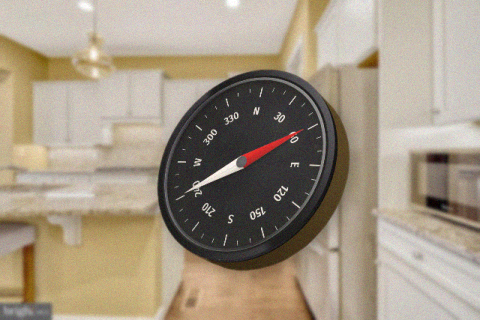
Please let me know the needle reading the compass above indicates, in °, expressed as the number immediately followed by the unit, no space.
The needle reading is 60°
